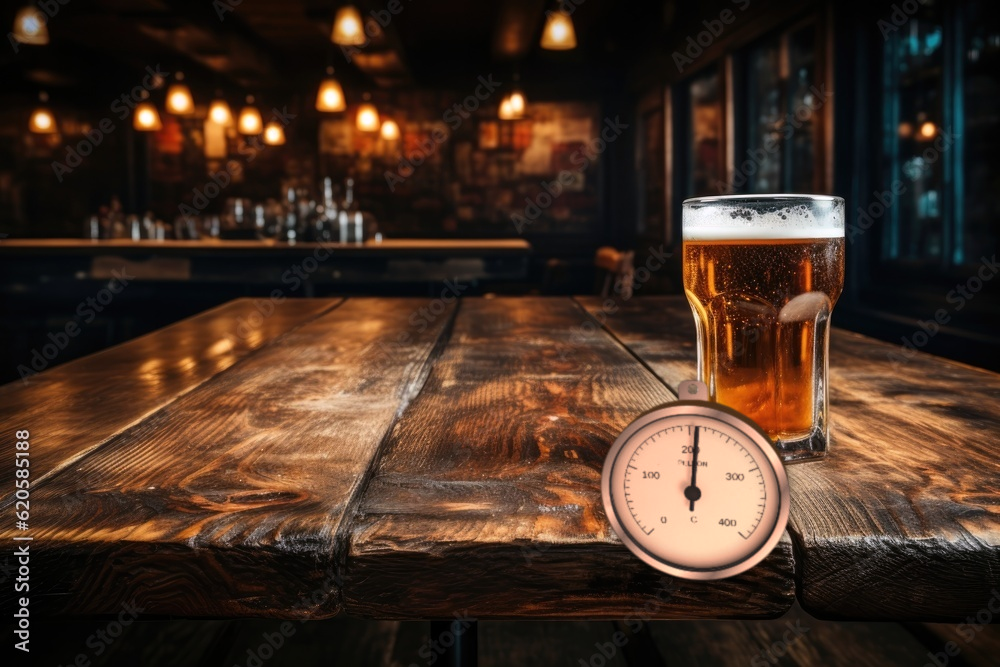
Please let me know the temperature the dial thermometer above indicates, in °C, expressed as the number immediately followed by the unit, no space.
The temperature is 210°C
